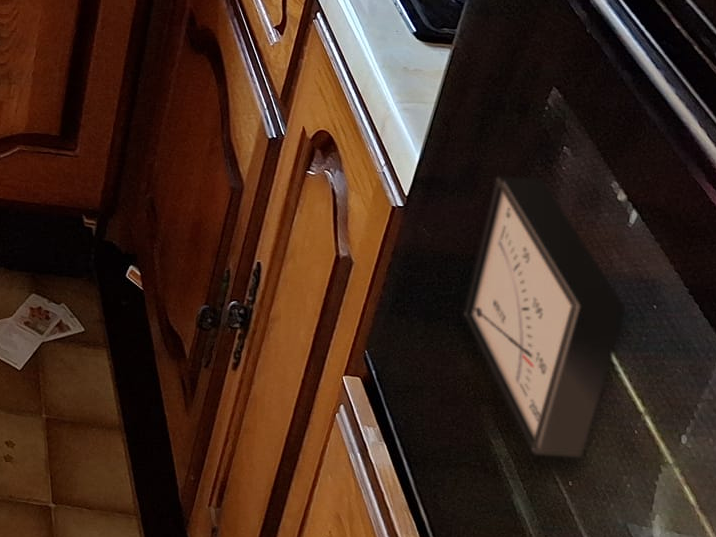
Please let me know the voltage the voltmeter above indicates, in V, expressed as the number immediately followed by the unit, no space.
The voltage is 150V
